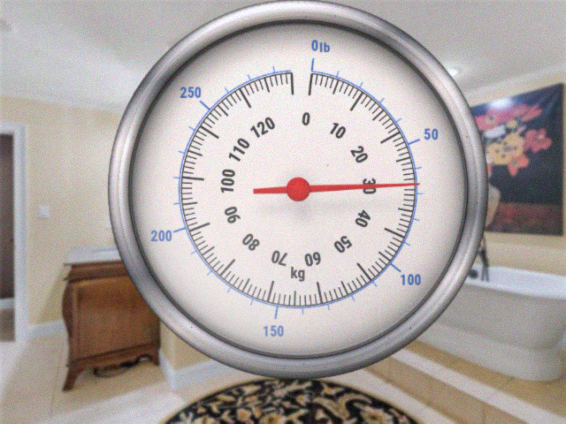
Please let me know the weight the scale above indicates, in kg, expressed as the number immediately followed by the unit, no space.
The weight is 30kg
